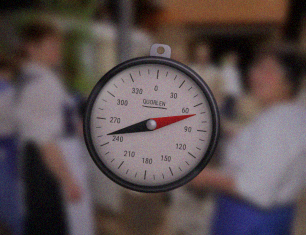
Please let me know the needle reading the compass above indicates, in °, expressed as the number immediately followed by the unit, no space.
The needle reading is 70°
